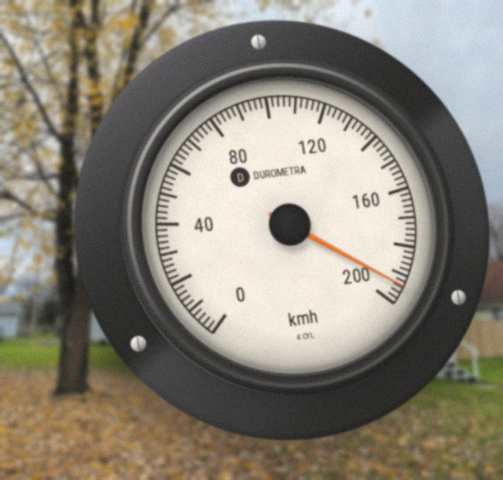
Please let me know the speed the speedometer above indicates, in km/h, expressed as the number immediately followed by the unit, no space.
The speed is 194km/h
